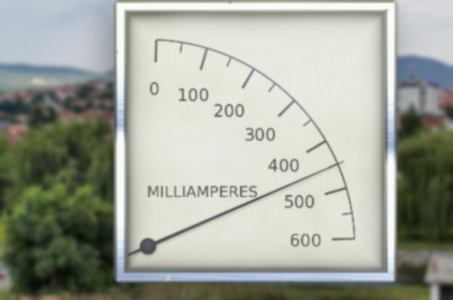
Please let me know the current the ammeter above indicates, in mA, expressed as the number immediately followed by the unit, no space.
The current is 450mA
